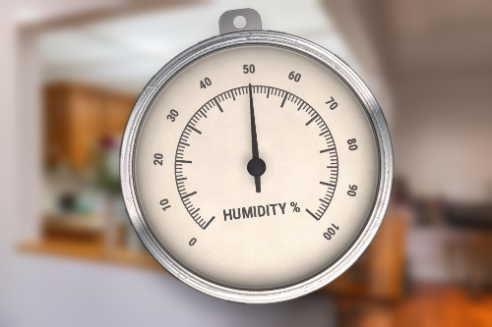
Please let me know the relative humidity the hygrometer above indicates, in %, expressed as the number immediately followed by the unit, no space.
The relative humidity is 50%
